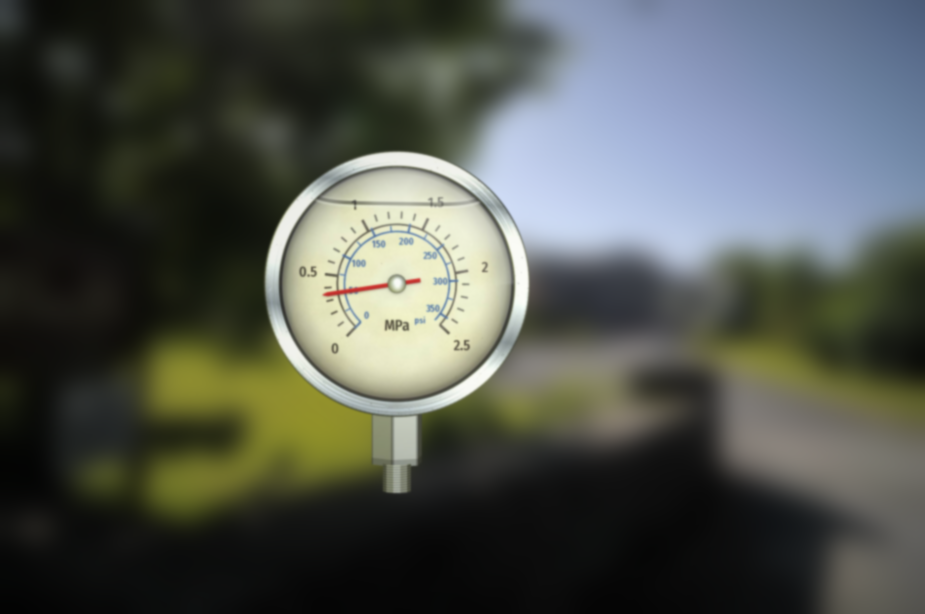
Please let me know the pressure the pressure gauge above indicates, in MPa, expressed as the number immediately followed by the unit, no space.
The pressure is 0.35MPa
